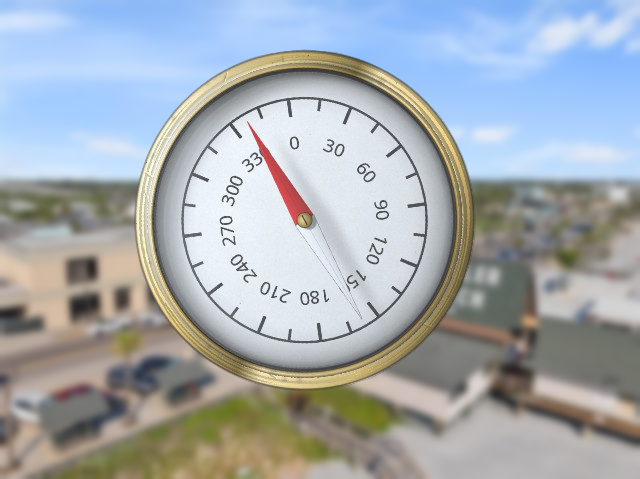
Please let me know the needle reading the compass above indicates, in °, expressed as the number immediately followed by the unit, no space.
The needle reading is 337.5°
